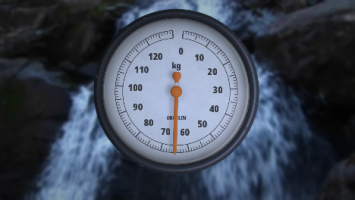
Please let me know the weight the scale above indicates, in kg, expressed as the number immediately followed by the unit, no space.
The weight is 65kg
